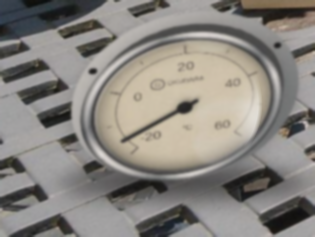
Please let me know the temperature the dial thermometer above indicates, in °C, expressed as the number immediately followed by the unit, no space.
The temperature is -15°C
